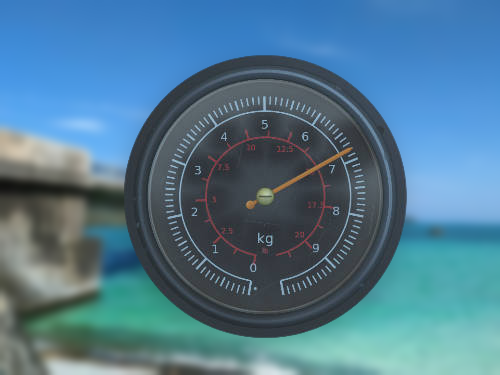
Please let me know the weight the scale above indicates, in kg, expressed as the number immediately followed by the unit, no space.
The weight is 6.8kg
